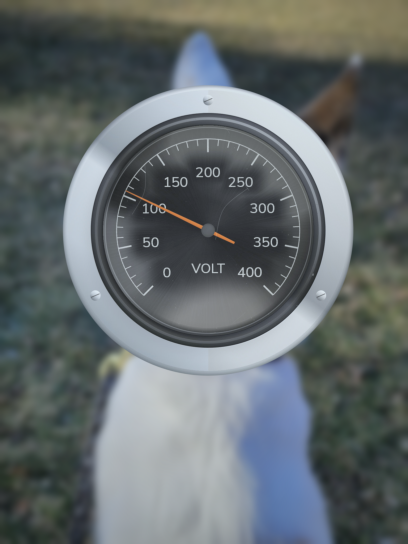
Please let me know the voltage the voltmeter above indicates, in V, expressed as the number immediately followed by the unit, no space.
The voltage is 105V
